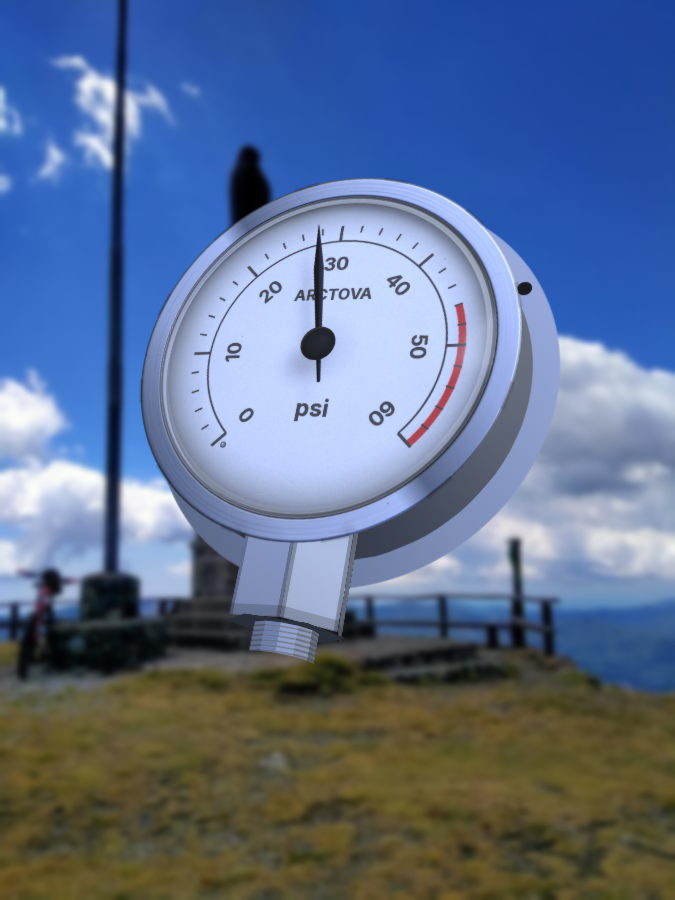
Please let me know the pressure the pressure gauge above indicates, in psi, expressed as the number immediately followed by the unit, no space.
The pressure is 28psi
